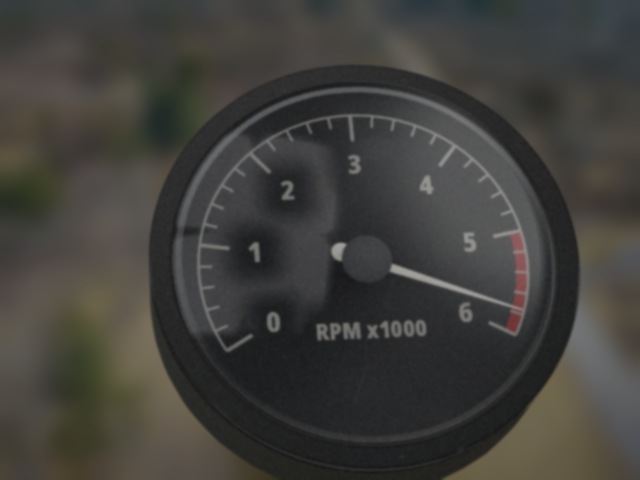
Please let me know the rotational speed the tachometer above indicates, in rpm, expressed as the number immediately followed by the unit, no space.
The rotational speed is 5800rpm
